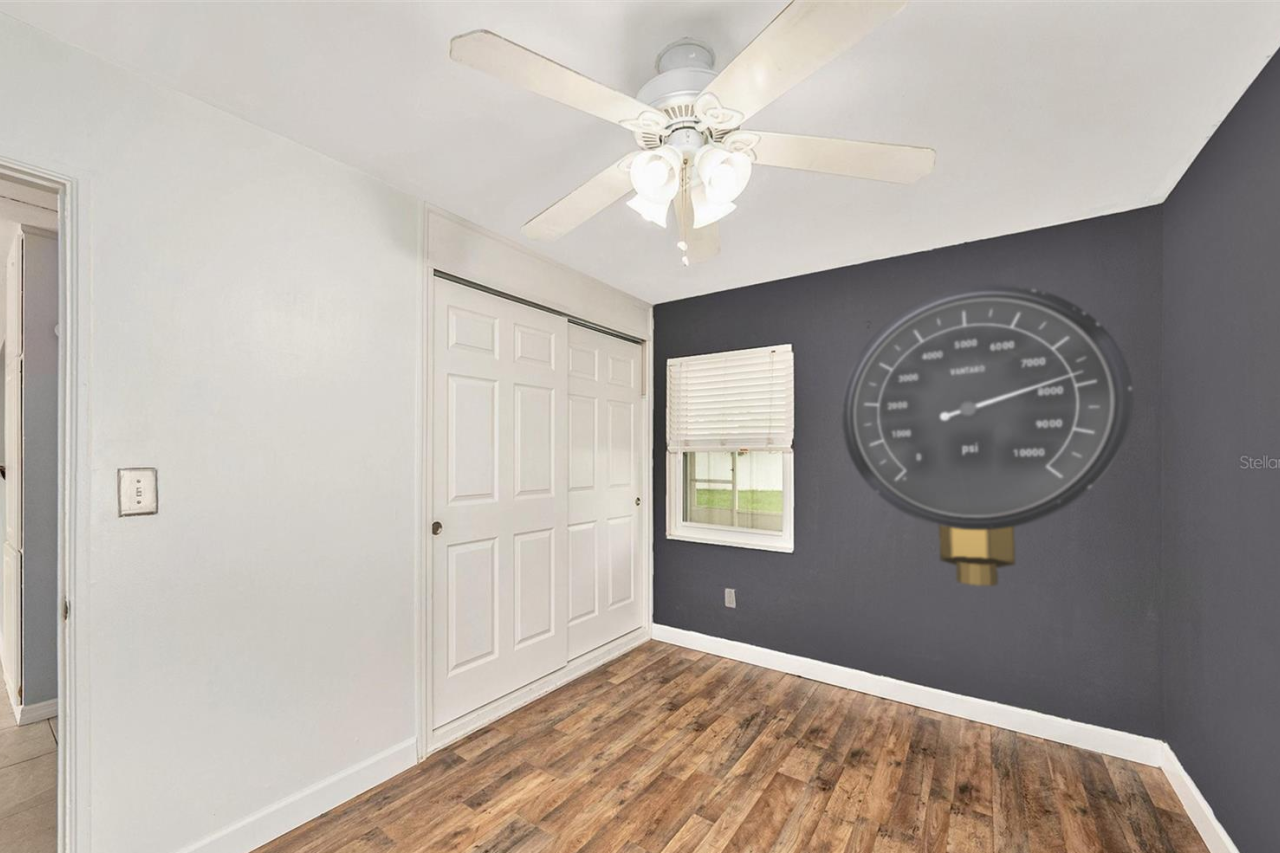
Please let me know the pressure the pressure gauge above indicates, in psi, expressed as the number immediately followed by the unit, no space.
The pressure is 7750psi
